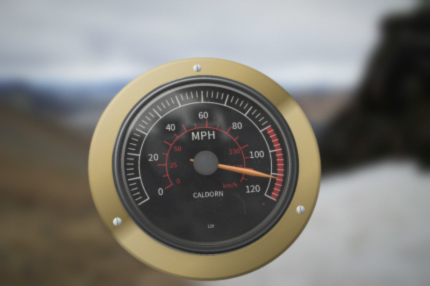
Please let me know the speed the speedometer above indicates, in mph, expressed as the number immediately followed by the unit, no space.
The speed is 112mph
